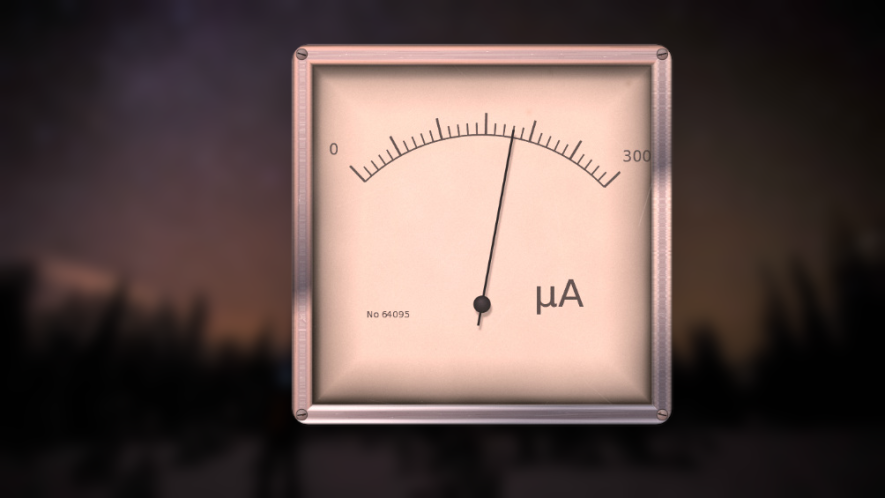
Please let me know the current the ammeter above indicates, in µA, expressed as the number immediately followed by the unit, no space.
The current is 180µA
